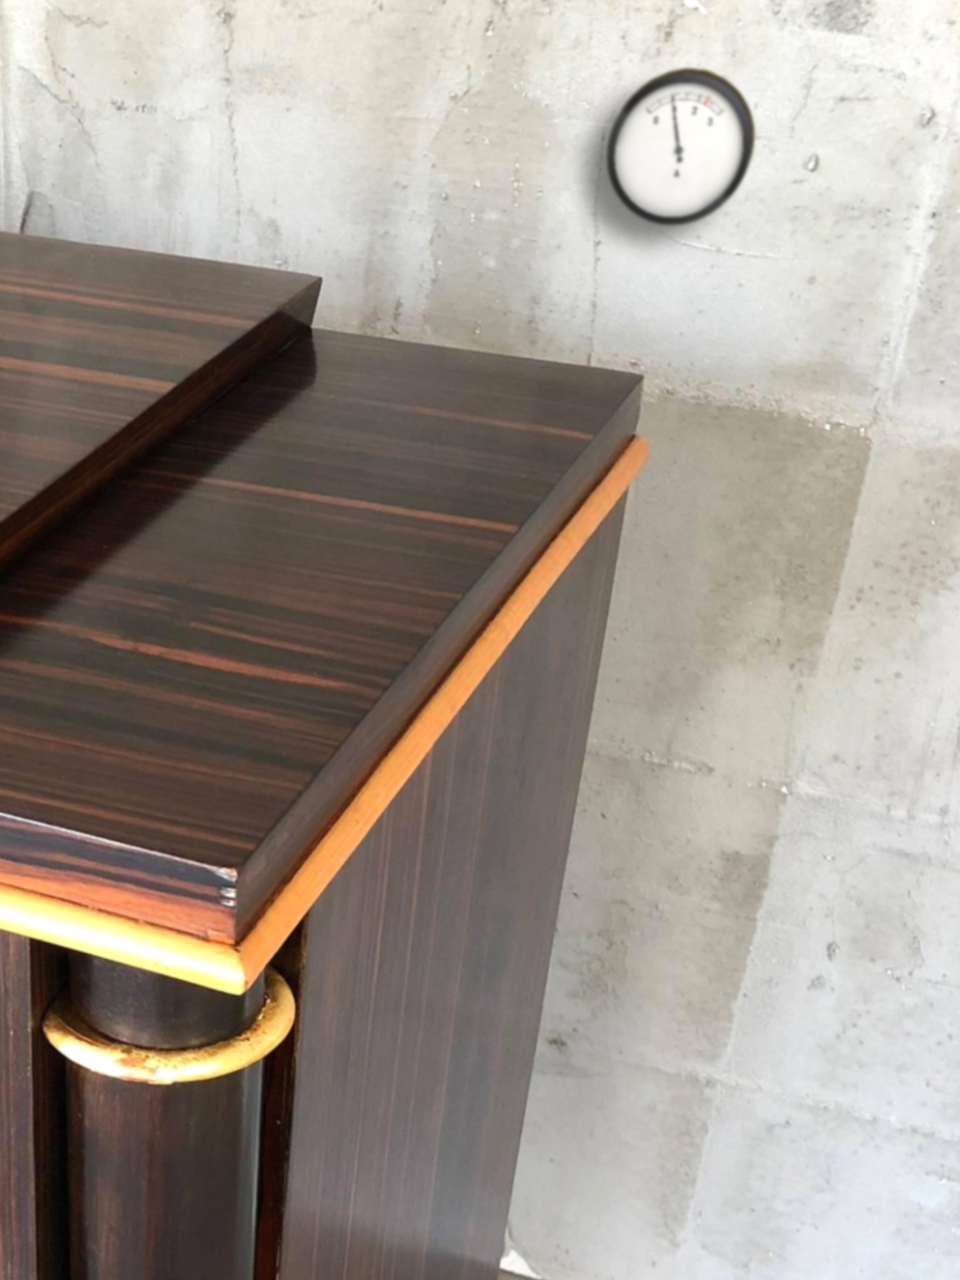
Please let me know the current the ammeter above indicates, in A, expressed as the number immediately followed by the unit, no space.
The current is 1A
